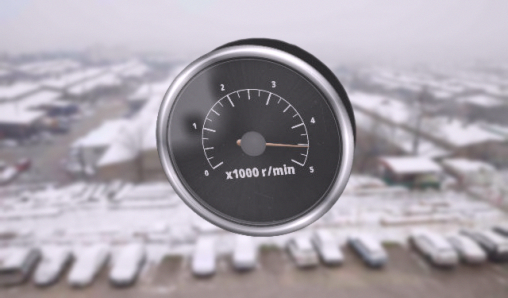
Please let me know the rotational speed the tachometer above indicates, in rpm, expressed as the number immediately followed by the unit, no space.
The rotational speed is 4500rpm
